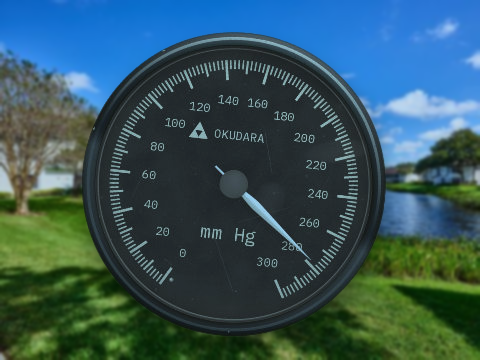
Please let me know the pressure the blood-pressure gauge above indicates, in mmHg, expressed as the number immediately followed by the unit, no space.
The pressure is 278mmHg
